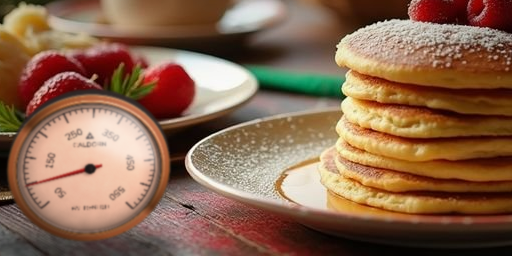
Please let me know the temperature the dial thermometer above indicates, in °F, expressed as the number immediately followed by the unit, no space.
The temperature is 100°F
